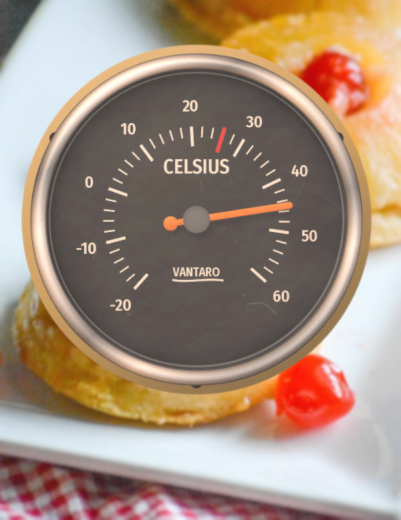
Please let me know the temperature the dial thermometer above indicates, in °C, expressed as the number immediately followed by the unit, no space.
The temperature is 45°C
